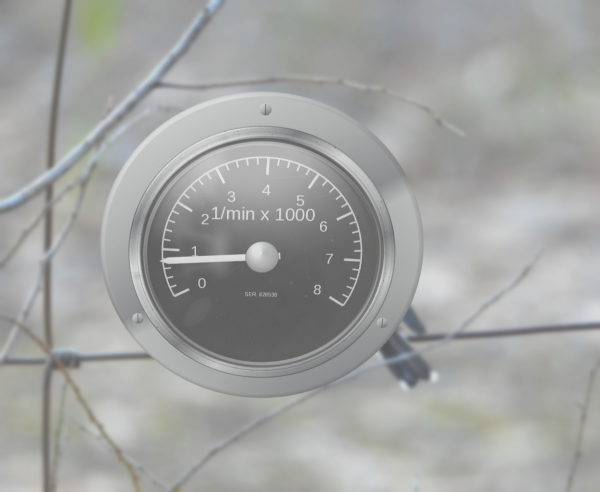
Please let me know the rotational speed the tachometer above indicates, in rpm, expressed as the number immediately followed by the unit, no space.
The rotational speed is 800rpm
